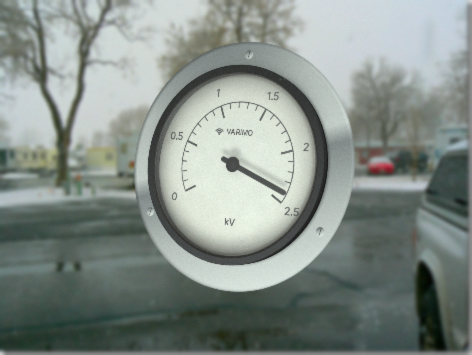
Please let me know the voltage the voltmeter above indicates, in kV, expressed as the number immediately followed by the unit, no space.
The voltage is 2.4kV
